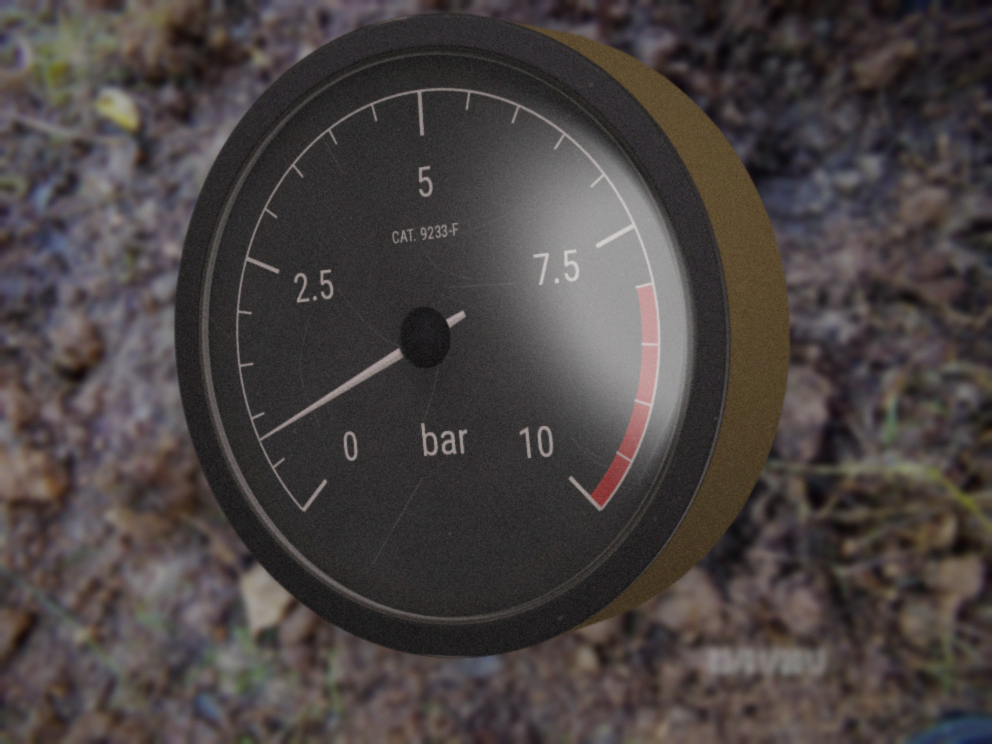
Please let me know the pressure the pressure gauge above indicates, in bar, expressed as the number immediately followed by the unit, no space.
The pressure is 0.75bar
